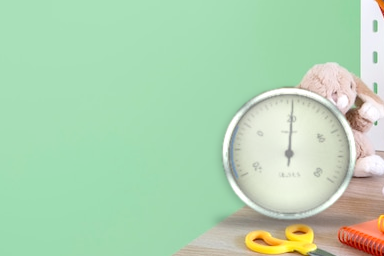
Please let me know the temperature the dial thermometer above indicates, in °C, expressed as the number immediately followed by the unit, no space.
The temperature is 20°C
